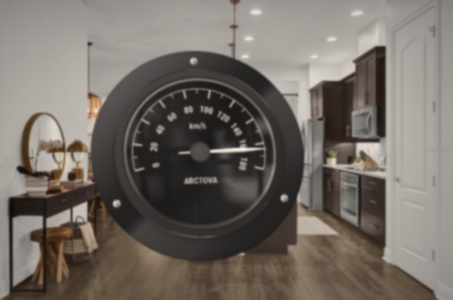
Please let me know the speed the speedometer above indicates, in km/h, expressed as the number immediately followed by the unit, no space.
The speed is 165km/h
